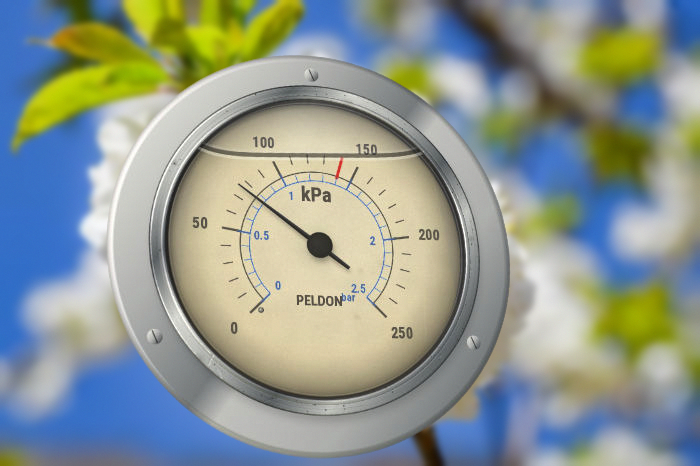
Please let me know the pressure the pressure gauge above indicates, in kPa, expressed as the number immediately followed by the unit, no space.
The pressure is 75kPa
